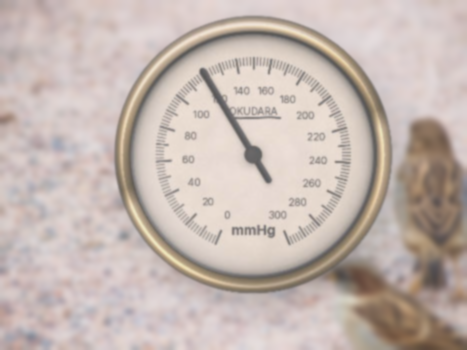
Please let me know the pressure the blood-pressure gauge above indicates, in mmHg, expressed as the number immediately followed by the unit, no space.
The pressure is 120mmHg
